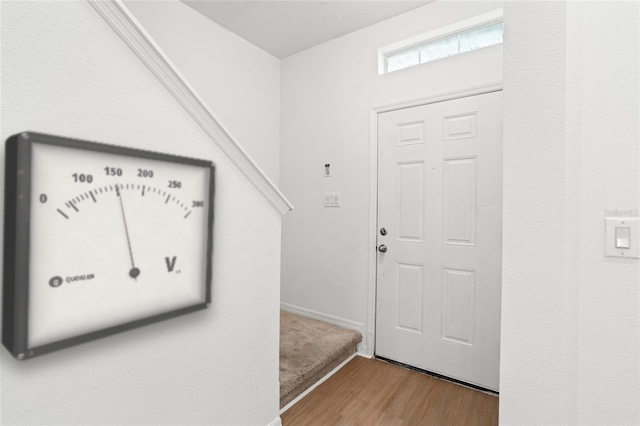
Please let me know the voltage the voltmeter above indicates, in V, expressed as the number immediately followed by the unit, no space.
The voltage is 150V
